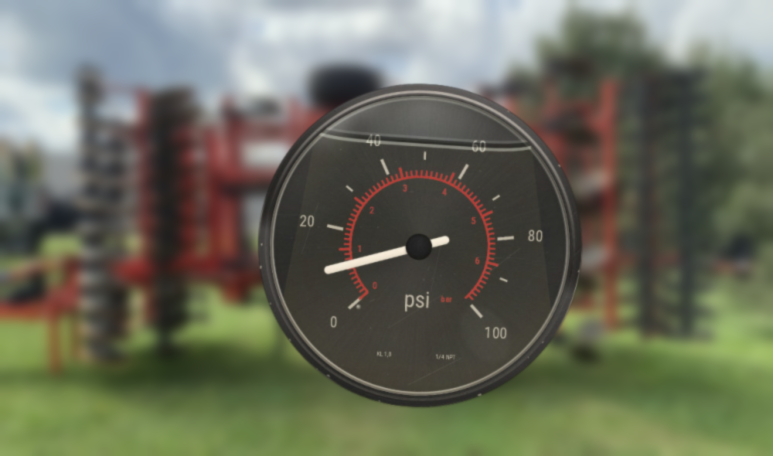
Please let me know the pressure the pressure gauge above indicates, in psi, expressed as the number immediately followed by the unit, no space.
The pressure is 10psi
